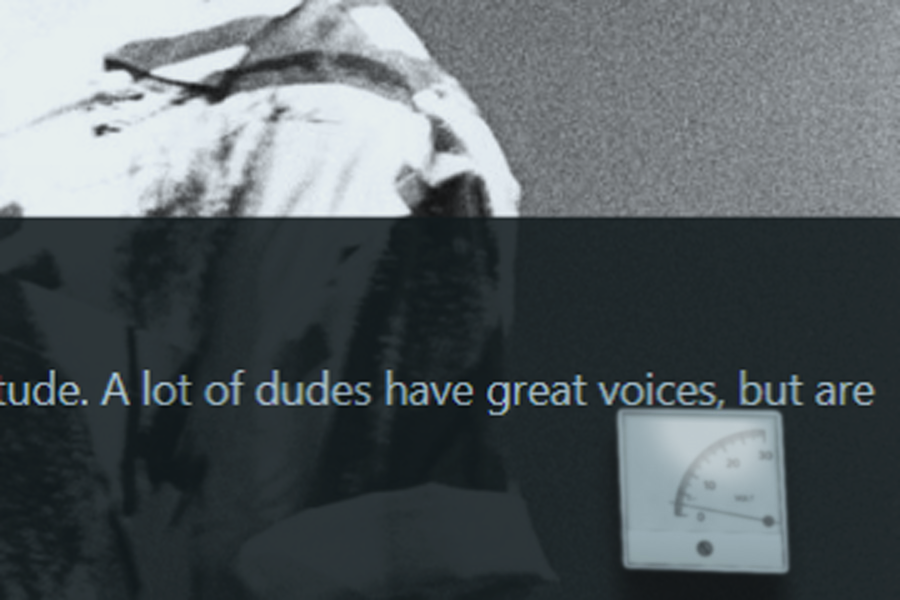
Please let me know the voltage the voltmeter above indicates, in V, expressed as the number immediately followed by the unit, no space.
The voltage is 2.5V
